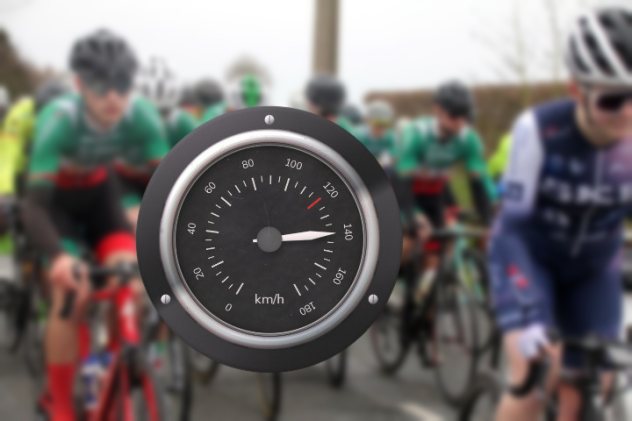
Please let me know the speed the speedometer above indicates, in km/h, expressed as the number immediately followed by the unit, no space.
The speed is 140km/h
